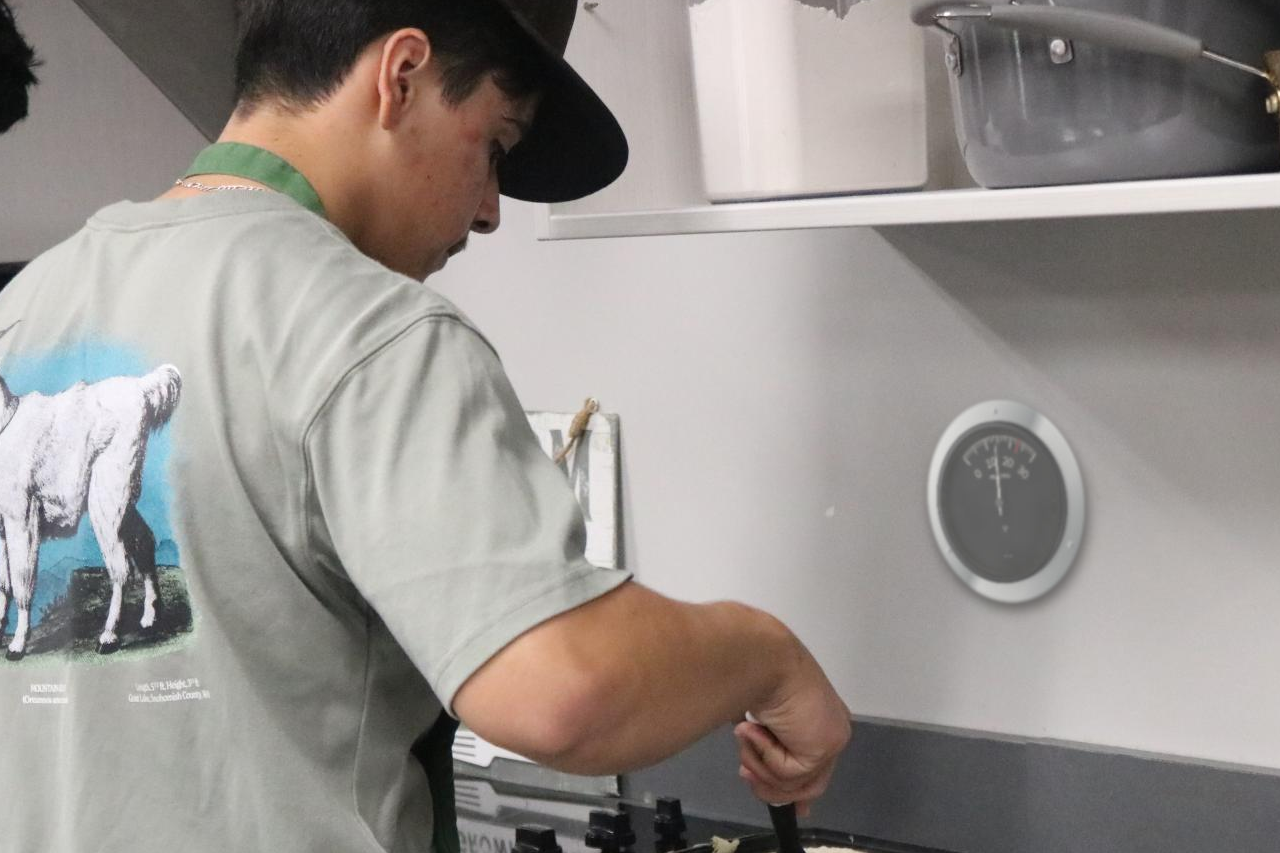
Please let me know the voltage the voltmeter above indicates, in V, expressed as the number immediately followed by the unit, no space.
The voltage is 15V
